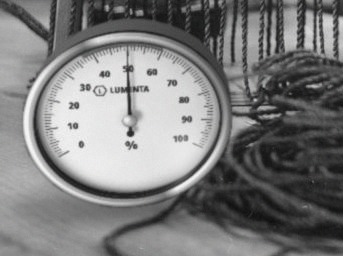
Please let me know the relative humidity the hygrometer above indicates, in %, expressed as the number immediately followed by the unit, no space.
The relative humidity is 50%
